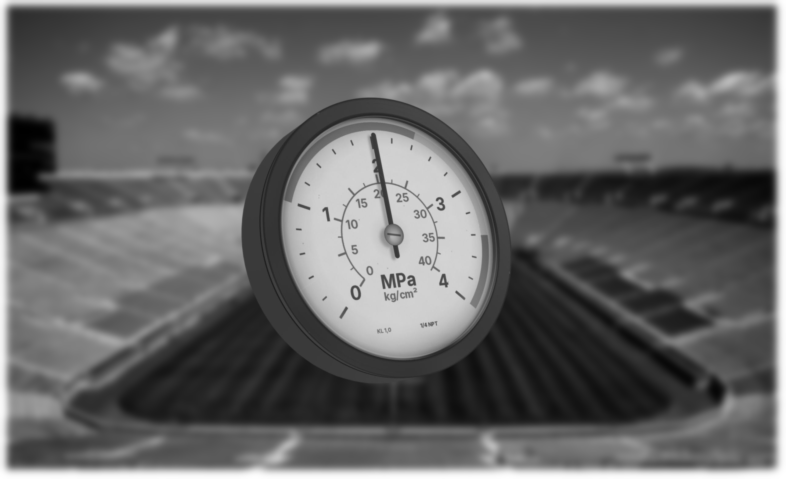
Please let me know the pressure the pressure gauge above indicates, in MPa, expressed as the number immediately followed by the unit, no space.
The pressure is 2MPa
